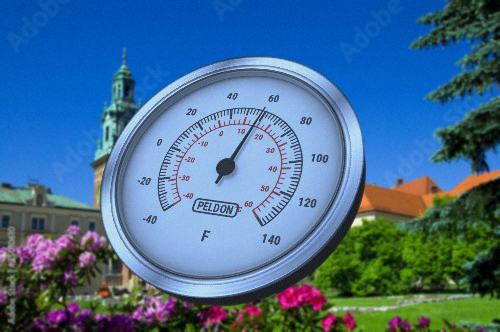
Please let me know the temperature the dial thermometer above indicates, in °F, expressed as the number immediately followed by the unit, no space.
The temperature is 60°F
